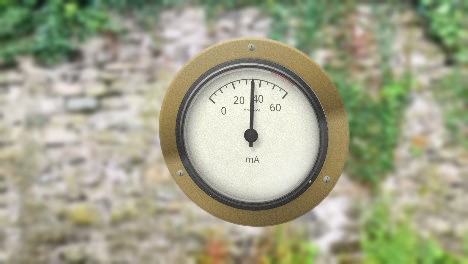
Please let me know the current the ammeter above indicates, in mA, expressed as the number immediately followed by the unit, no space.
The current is 35mA
